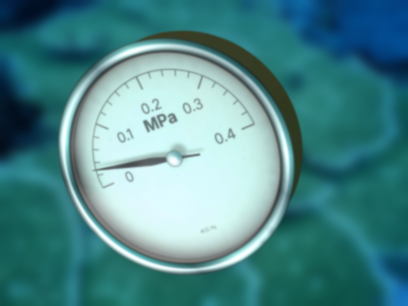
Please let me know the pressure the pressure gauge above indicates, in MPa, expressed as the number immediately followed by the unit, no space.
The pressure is 0.03MPa
